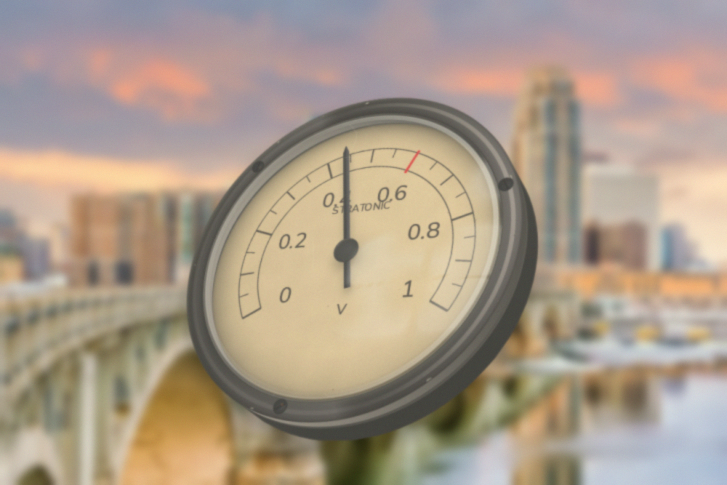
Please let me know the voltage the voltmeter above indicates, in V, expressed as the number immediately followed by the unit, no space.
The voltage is 0.45V
